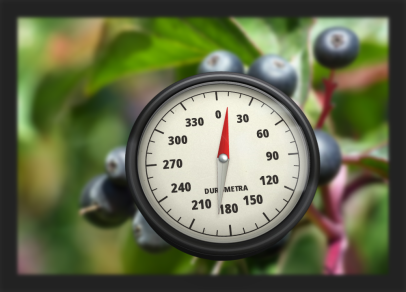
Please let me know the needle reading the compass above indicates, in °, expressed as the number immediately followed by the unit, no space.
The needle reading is 10°
